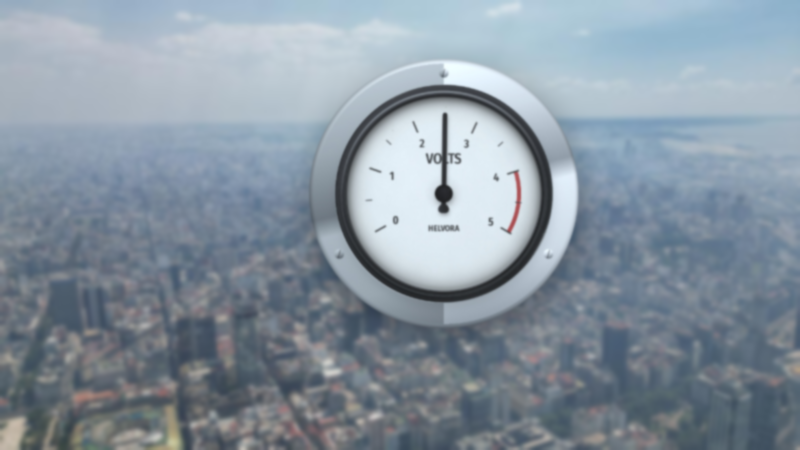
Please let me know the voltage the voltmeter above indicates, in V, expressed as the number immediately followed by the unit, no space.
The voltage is 2.5V
